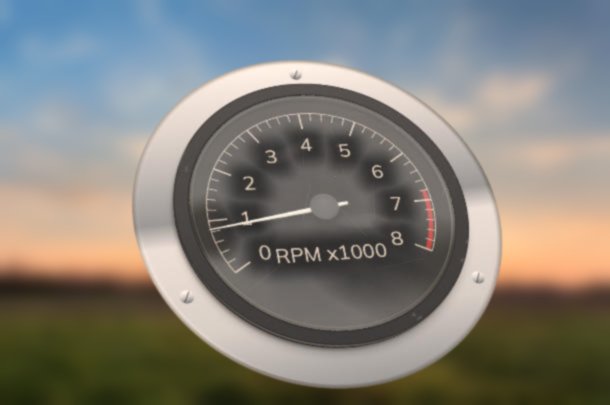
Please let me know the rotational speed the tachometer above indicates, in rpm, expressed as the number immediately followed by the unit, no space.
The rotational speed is 800rpm
